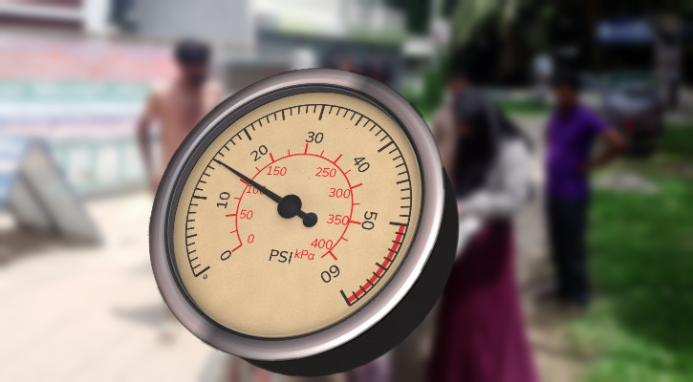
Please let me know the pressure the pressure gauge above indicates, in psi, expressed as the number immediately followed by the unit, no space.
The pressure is 15psi
